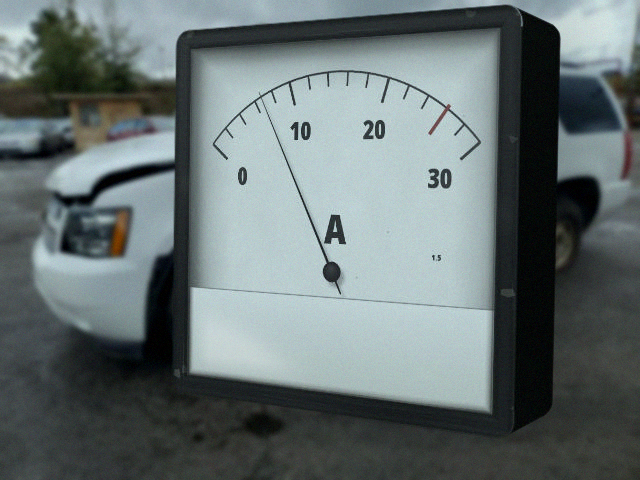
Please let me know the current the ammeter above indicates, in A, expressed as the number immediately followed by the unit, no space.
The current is 7A
